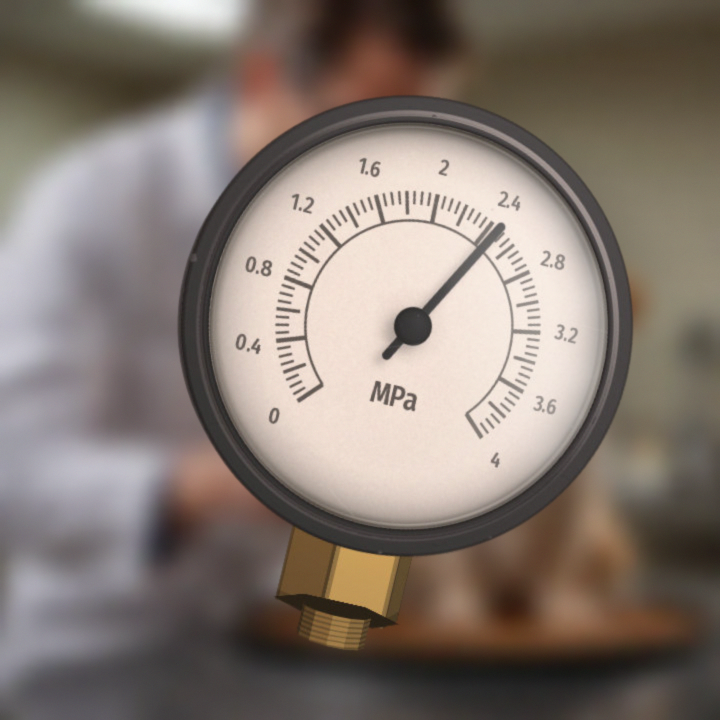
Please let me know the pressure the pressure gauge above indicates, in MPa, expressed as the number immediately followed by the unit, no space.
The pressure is 2.45MPa
